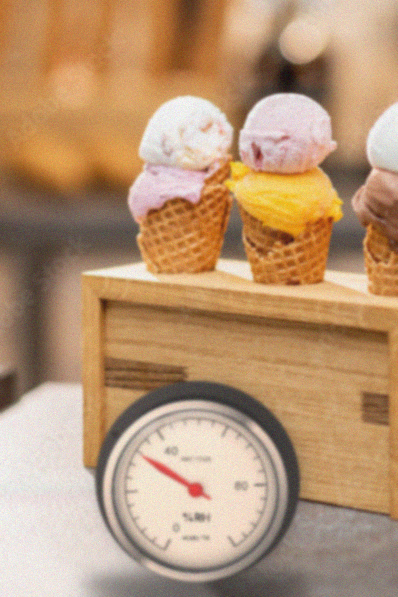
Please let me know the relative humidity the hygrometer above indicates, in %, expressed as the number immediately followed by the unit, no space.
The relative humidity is 32%
